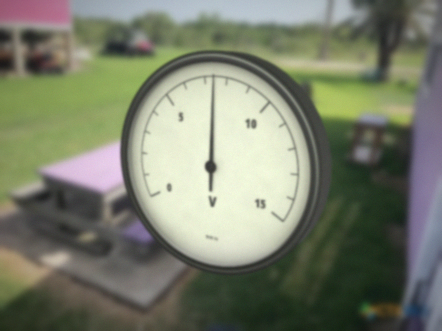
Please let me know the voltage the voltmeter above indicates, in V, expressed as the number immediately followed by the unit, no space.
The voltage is 7.5V
